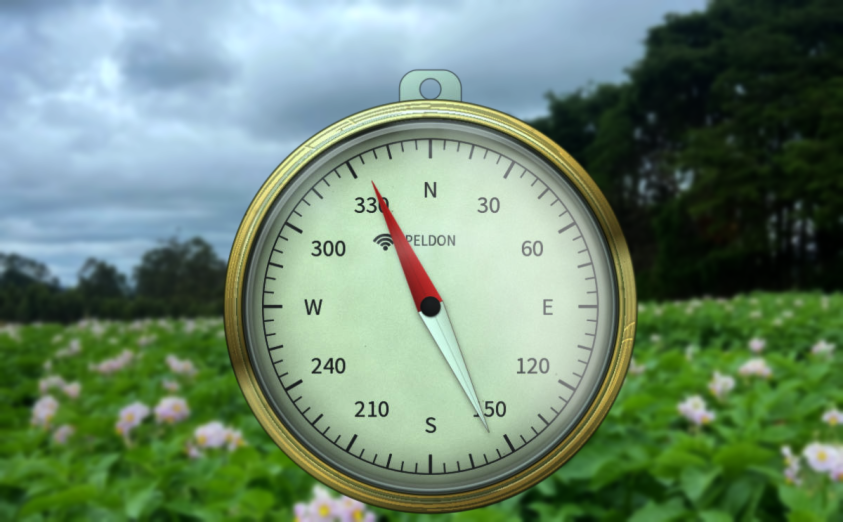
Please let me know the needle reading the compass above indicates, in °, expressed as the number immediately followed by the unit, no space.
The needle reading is 335°
